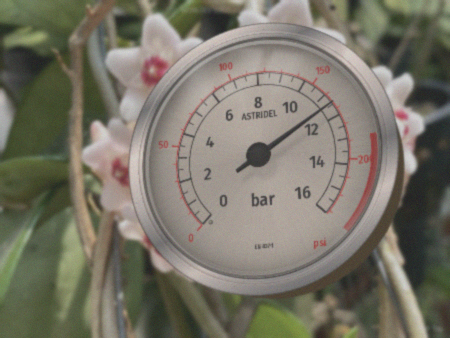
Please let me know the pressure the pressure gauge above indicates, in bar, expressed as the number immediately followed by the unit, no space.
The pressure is 11.5bar
